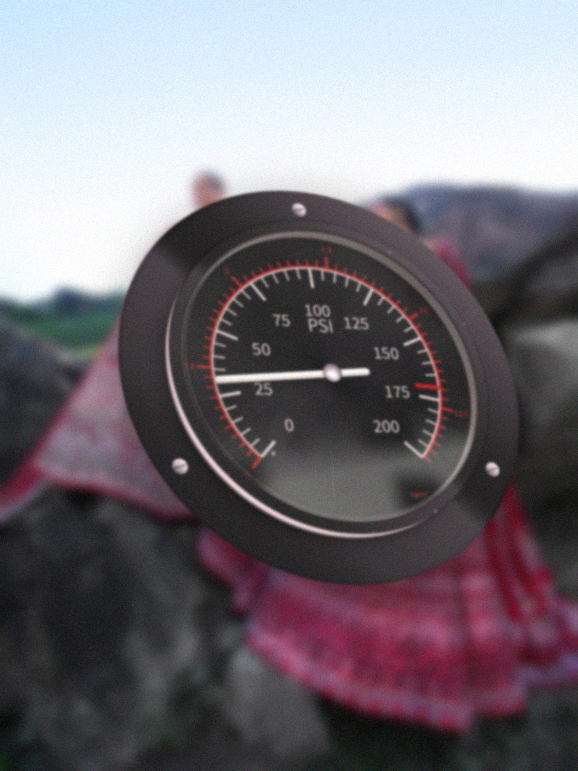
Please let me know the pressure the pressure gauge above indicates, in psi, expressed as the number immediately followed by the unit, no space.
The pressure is 30psi
